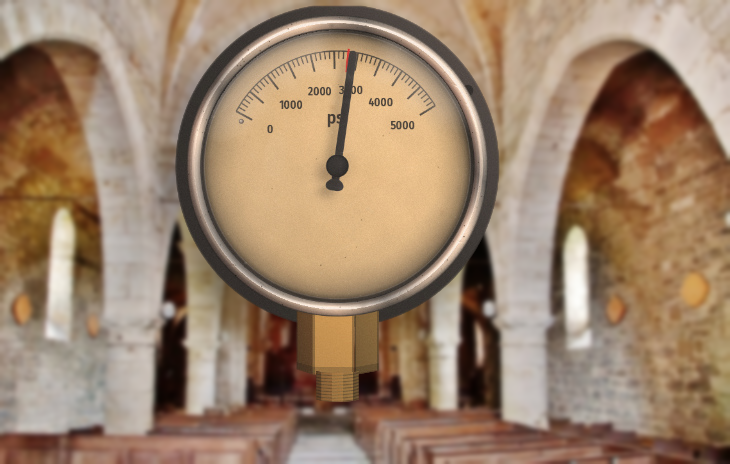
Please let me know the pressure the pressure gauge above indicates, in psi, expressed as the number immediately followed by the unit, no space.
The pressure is 2900psi
